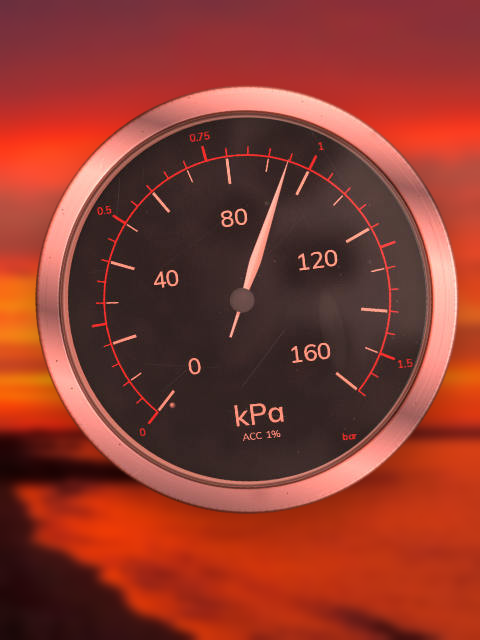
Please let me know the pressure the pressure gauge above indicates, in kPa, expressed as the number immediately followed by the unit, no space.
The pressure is 95kPa
